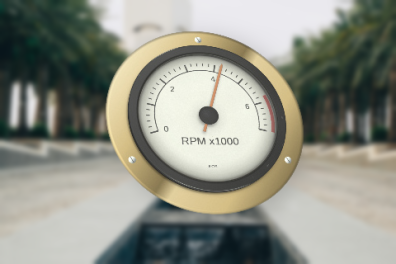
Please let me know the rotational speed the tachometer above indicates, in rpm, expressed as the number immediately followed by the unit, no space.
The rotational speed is 4200rpm
